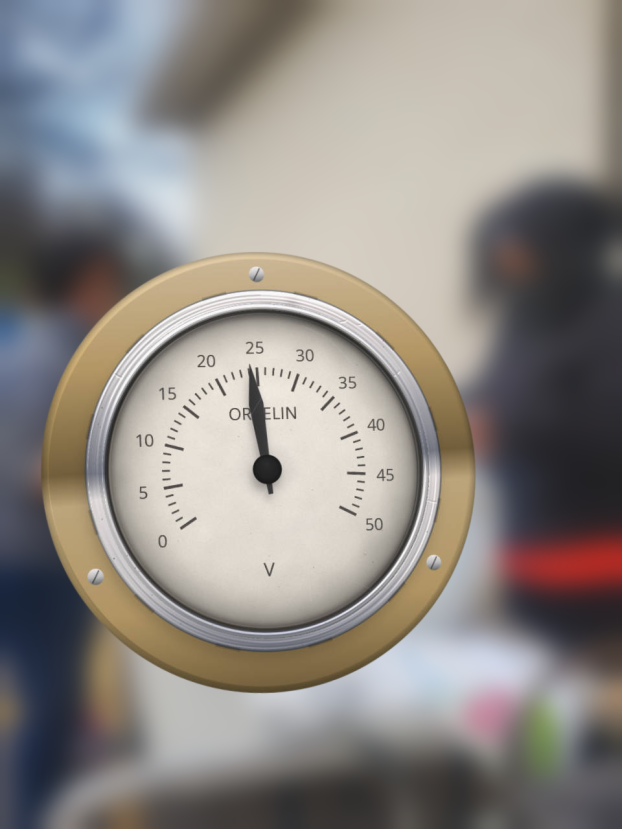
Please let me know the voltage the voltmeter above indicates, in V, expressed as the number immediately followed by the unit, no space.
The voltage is 24V
